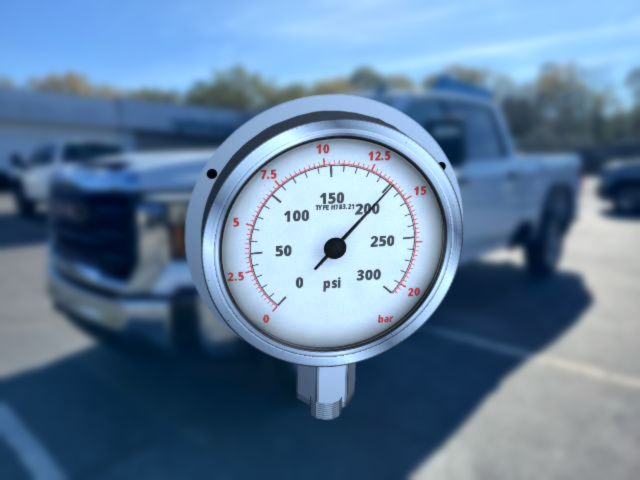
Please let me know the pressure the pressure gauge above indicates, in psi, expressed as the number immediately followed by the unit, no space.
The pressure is 200psi
